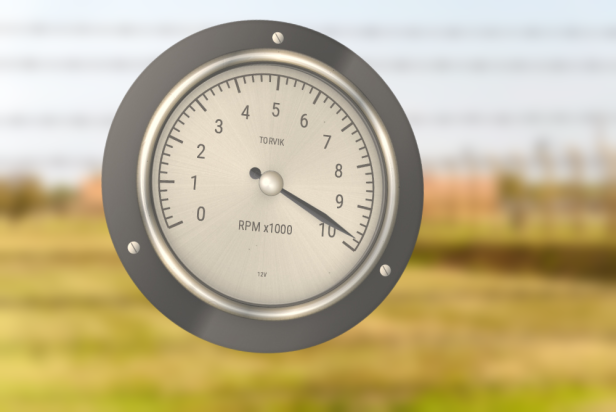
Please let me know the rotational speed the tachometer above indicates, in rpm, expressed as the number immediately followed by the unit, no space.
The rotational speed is 9800rpm
